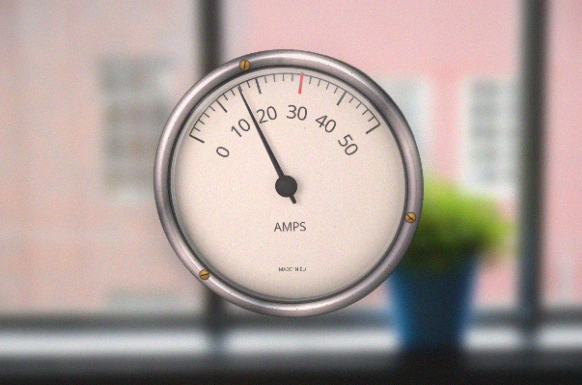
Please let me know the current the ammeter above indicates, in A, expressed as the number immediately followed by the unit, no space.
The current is 16A
